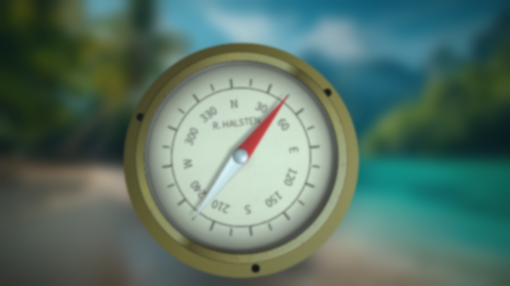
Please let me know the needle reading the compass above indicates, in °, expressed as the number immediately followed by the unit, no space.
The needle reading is 45°
